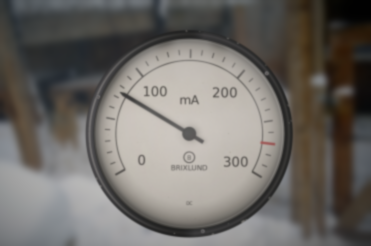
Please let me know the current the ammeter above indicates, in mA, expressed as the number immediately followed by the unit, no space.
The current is 75mA
